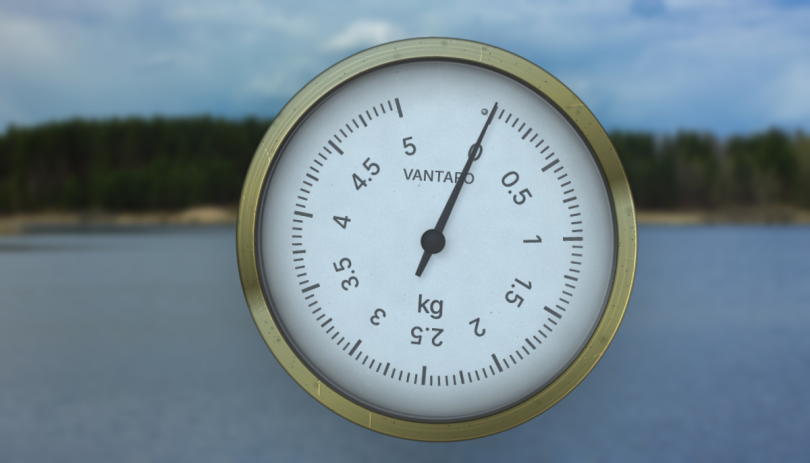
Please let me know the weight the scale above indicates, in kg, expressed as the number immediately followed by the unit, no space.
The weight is 0kg
